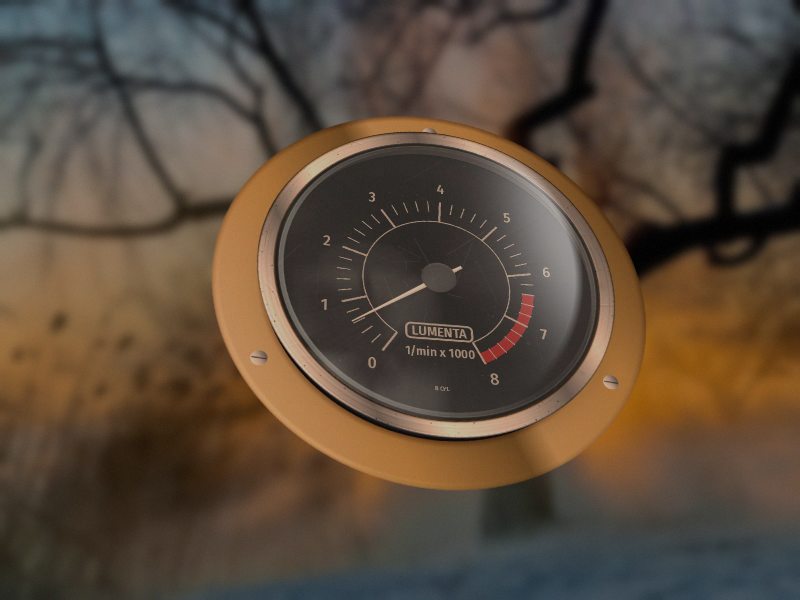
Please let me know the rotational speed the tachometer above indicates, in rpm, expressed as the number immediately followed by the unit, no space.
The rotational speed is 600rpm
